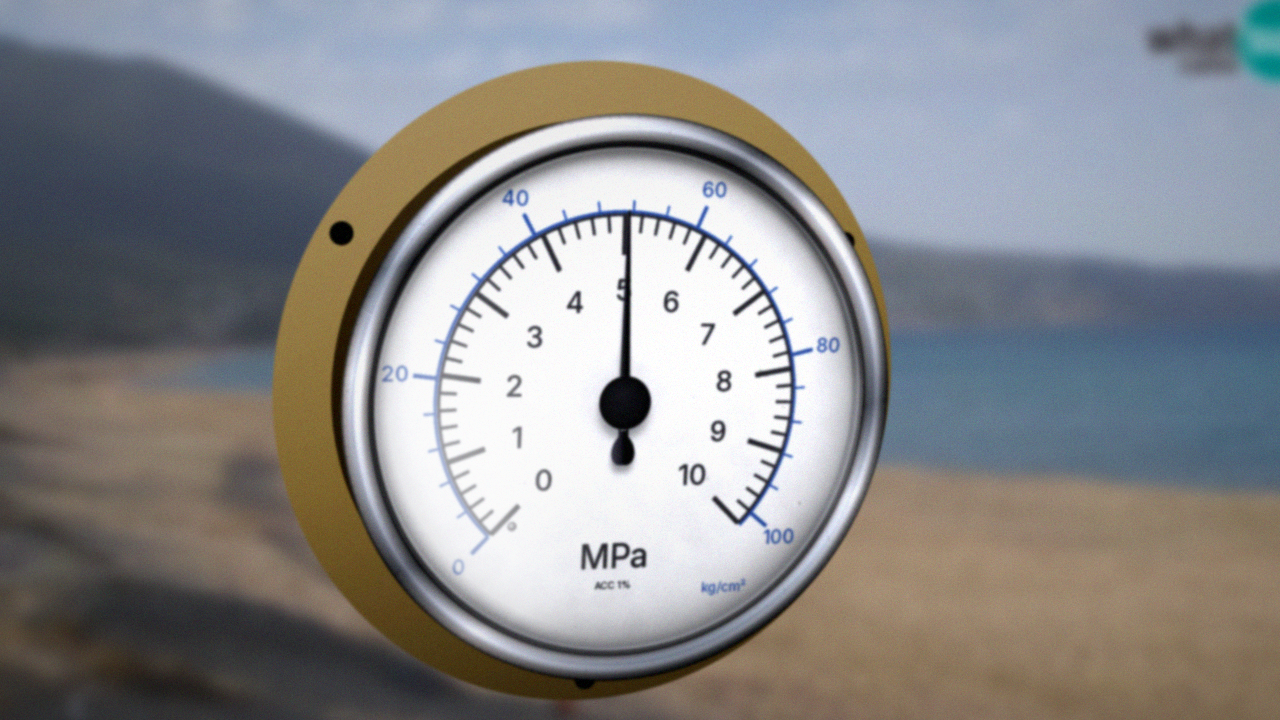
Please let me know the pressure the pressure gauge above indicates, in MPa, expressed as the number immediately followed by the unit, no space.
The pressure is 5MPa
